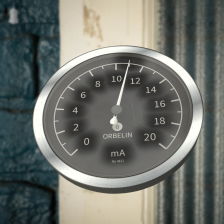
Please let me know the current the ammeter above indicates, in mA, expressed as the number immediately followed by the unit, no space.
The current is 11mA
